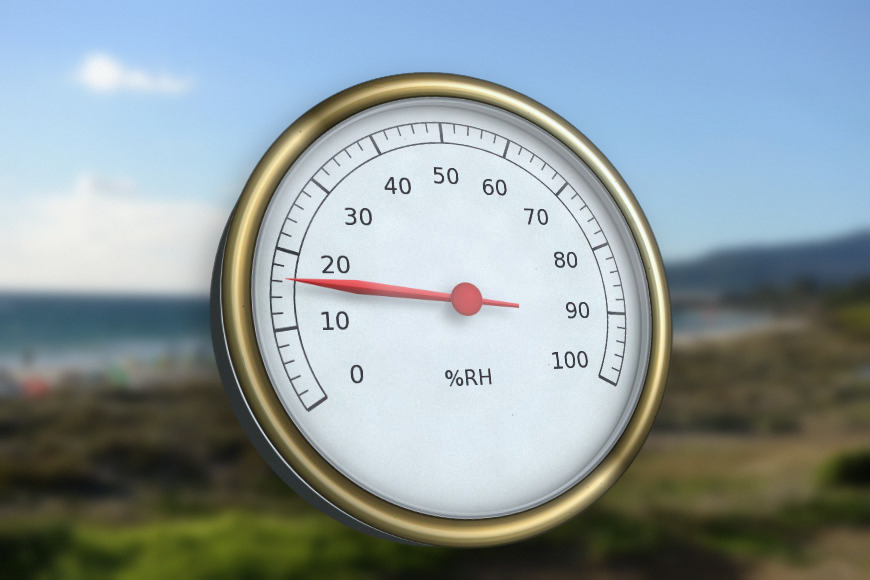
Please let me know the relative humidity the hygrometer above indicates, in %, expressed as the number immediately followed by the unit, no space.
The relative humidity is 16%
